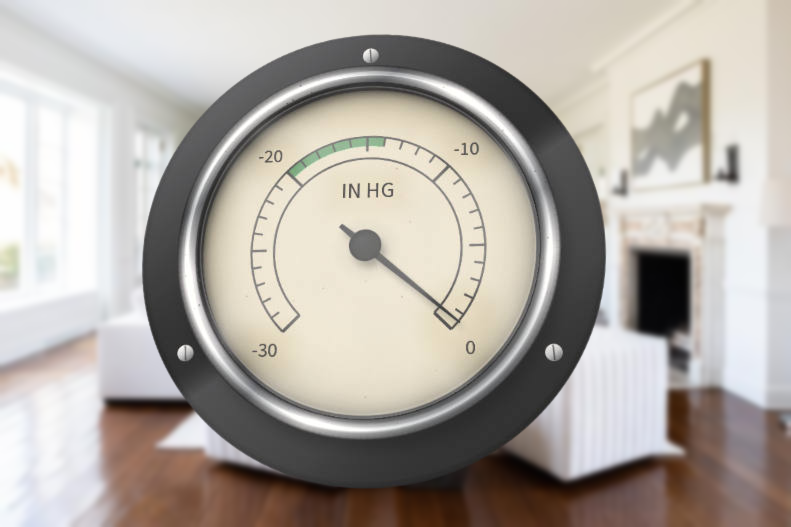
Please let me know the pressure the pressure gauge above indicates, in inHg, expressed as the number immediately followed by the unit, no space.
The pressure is -0.5inHg
